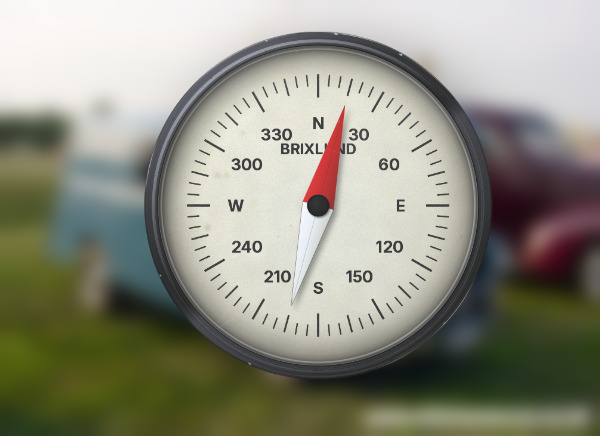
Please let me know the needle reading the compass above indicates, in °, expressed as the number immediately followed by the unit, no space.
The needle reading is 15°
